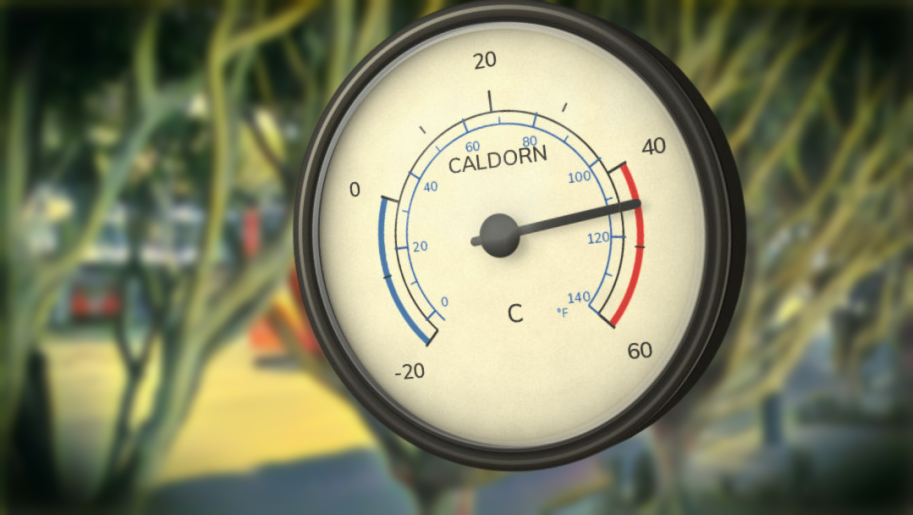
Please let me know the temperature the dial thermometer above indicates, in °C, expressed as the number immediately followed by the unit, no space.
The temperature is 45°C
